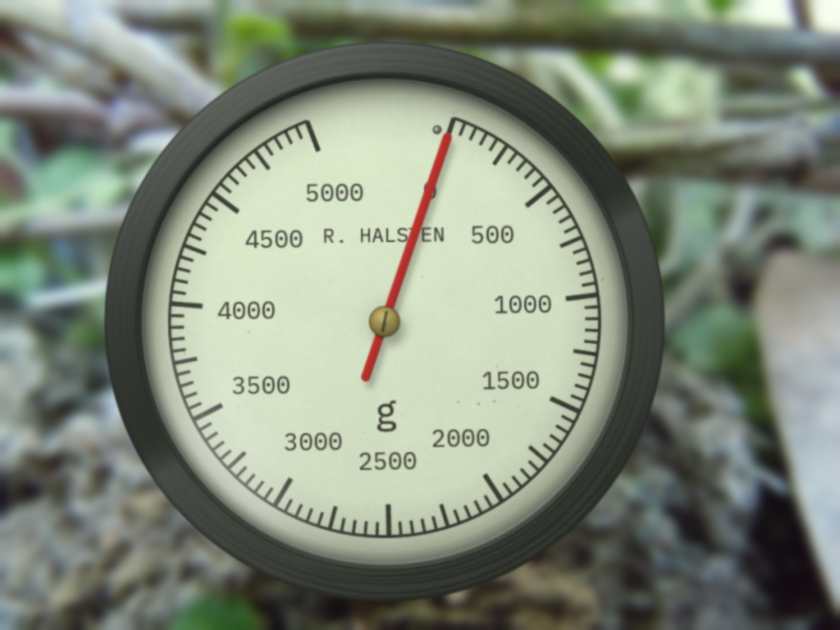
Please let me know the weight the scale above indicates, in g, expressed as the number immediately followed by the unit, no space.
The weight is 0g
